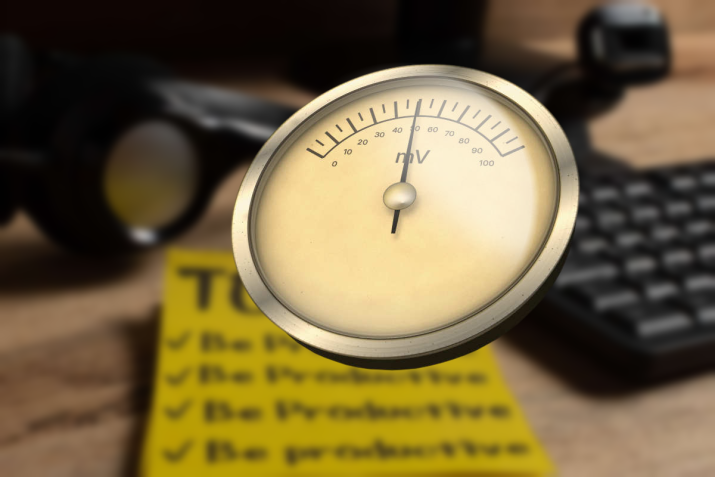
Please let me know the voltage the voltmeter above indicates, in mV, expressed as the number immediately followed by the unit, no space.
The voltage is 50mV
